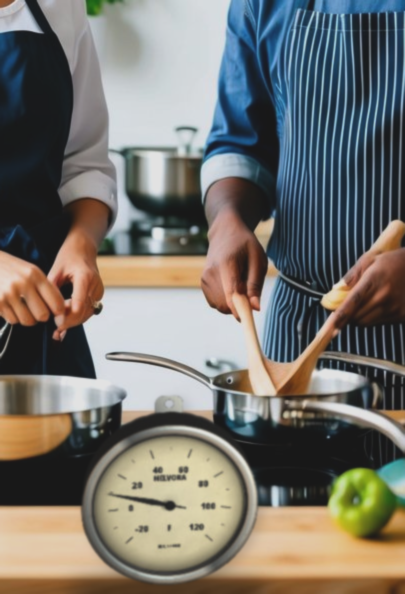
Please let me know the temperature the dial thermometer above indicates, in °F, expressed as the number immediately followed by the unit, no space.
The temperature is 10°F
